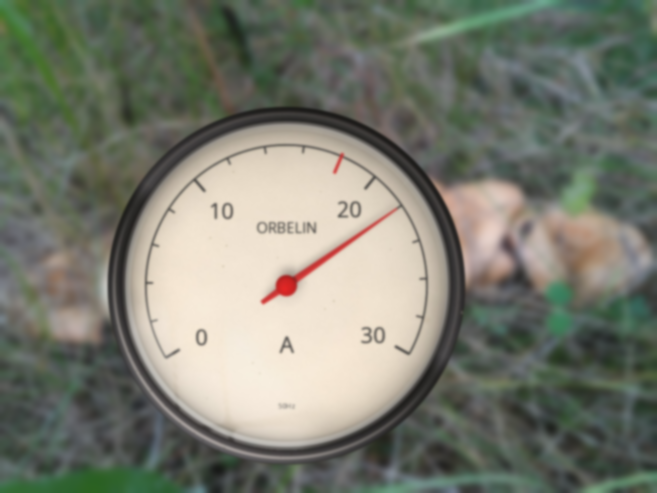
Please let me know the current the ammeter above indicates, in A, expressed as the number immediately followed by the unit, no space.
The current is 22A
